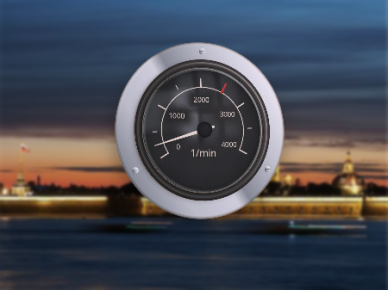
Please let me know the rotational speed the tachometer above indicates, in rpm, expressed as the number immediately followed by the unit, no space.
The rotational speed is 250rpm
